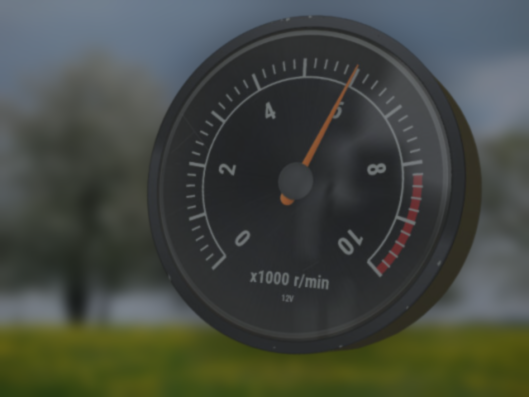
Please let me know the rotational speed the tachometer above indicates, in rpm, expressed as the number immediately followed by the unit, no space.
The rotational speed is 6000rpm
